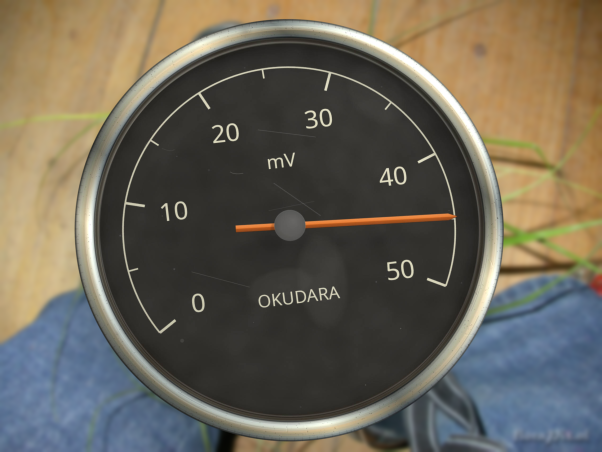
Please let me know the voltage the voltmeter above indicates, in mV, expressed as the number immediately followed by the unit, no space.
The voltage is 45mV
